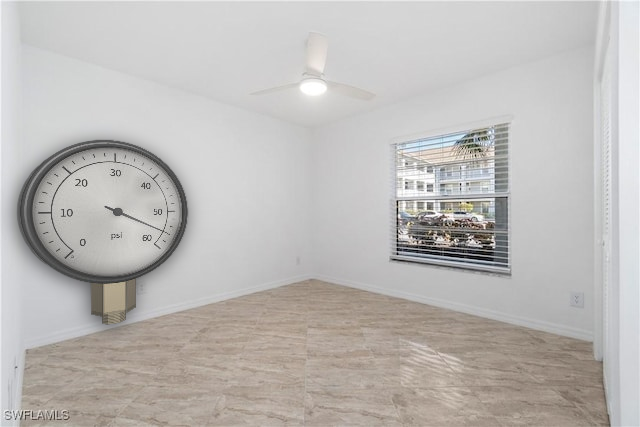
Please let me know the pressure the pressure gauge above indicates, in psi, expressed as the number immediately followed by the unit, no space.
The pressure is 56psi
